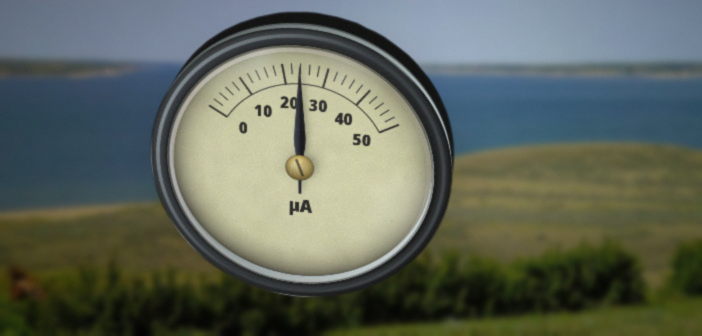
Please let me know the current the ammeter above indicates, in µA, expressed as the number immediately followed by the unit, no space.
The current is 24µA
